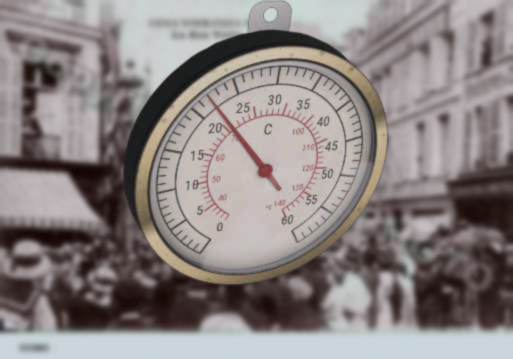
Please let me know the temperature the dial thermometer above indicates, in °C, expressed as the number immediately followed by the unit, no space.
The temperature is 22°C
